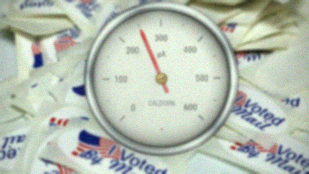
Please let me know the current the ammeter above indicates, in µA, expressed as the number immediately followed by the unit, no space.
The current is 250µA
